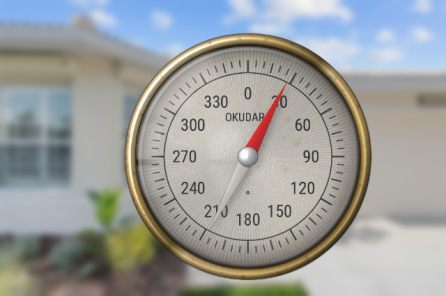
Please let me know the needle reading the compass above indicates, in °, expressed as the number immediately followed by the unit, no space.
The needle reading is 27.5°
